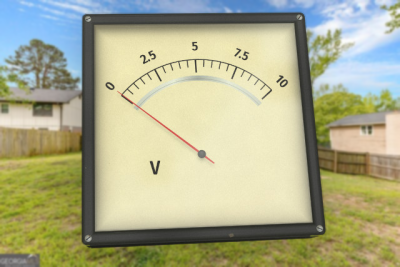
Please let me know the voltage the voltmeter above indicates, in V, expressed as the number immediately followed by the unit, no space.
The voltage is 0V
